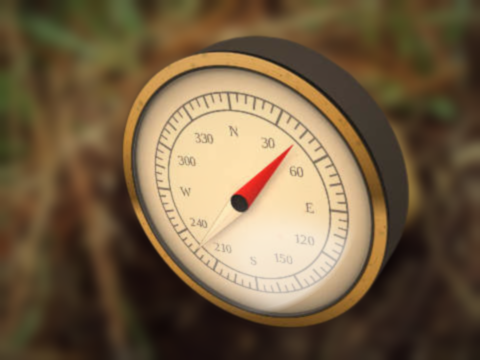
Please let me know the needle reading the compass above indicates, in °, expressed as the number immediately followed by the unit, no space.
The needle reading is 45°
